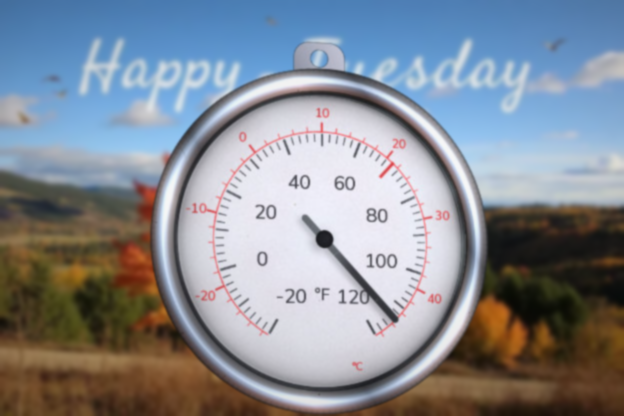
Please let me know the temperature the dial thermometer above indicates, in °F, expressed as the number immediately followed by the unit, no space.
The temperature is 114°F
